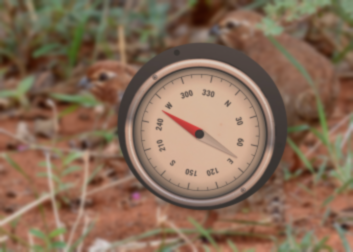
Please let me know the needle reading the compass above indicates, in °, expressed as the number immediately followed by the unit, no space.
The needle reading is 260°
